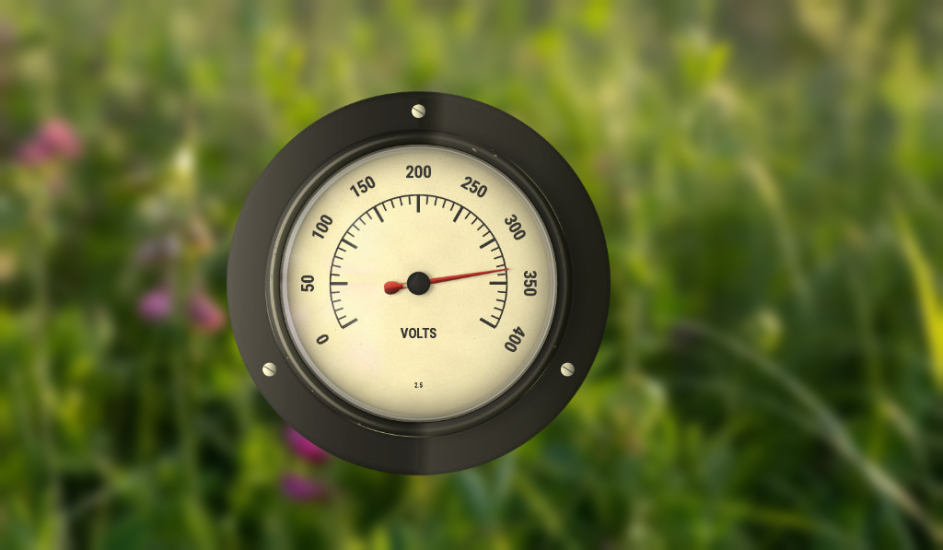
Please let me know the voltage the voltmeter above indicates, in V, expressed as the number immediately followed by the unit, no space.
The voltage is 335V
